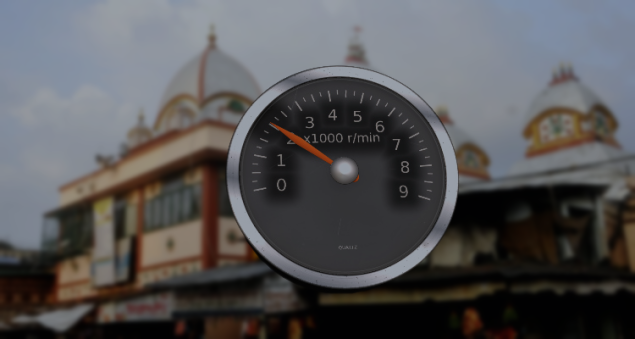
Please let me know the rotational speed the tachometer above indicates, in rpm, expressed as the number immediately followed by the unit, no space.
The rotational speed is 2000rpm
